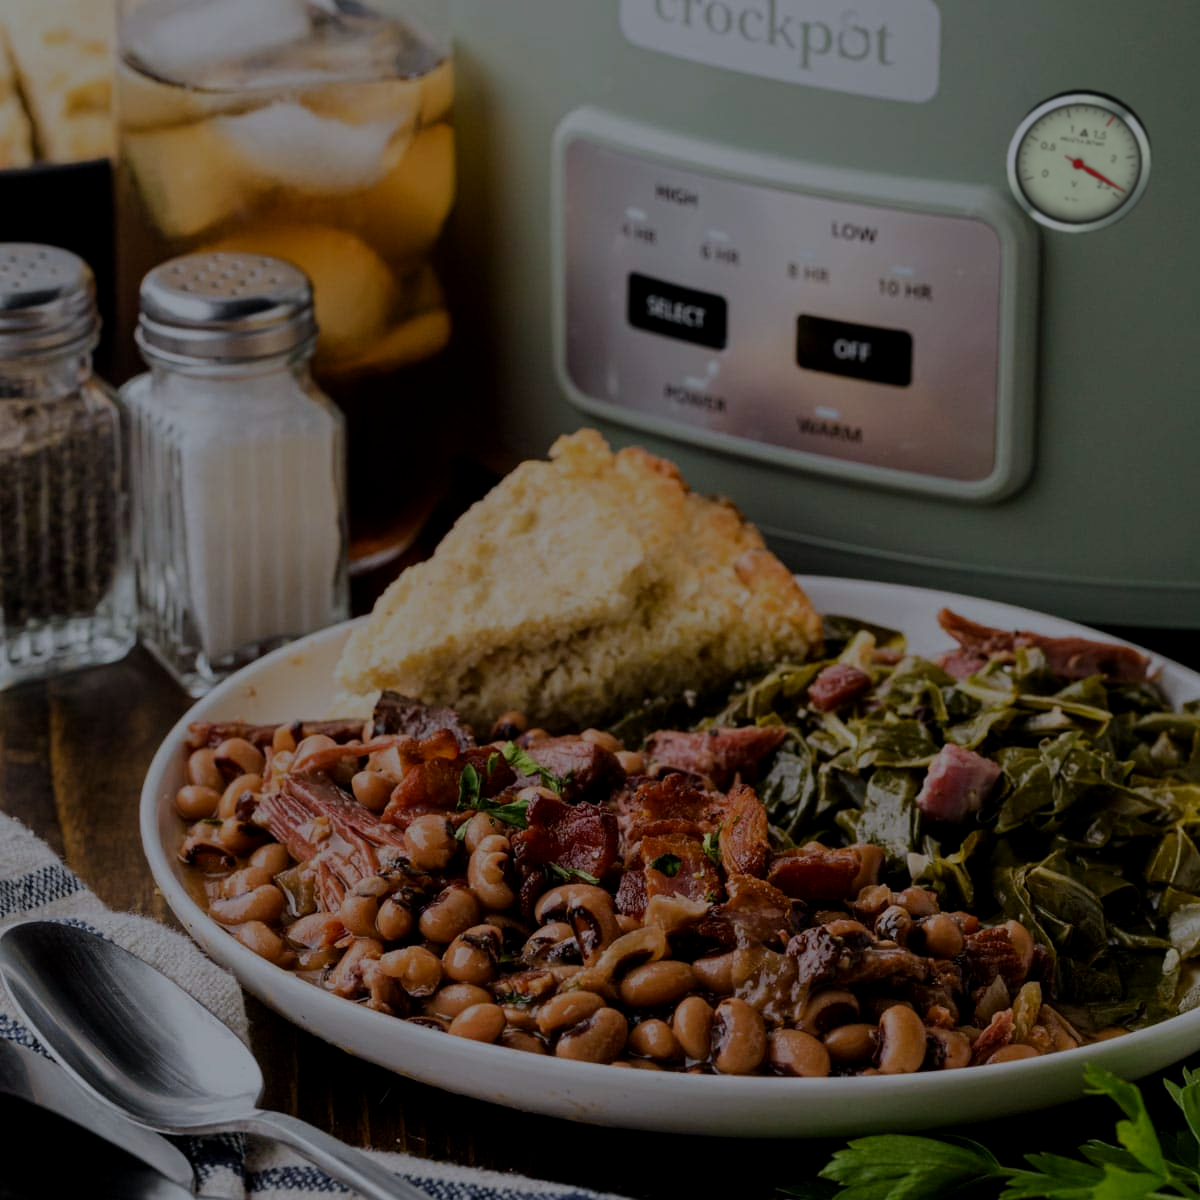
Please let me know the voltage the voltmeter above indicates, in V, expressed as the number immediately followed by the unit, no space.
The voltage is 2.4V
